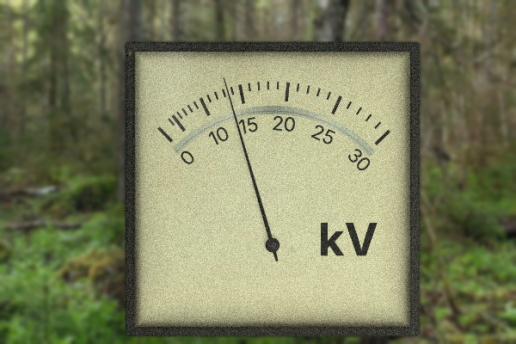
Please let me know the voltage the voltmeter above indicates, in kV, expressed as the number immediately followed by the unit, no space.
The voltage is 13.5kV
